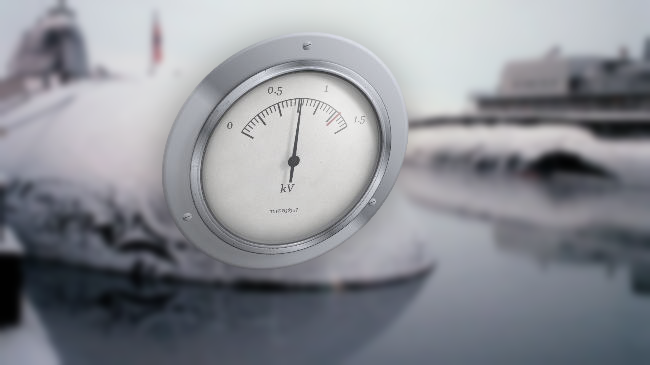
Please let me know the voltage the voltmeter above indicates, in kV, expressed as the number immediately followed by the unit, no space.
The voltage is 0.75kV
